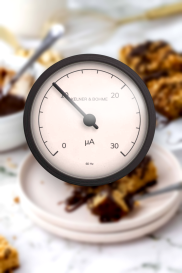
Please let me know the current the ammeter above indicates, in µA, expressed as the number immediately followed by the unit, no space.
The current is 10µA
